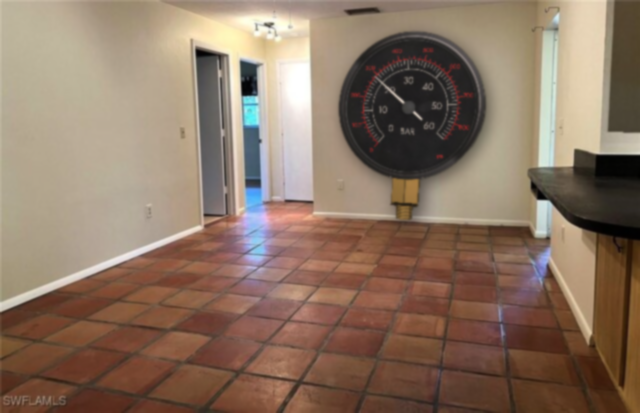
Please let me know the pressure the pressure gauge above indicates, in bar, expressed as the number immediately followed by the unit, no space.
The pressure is 20bar
